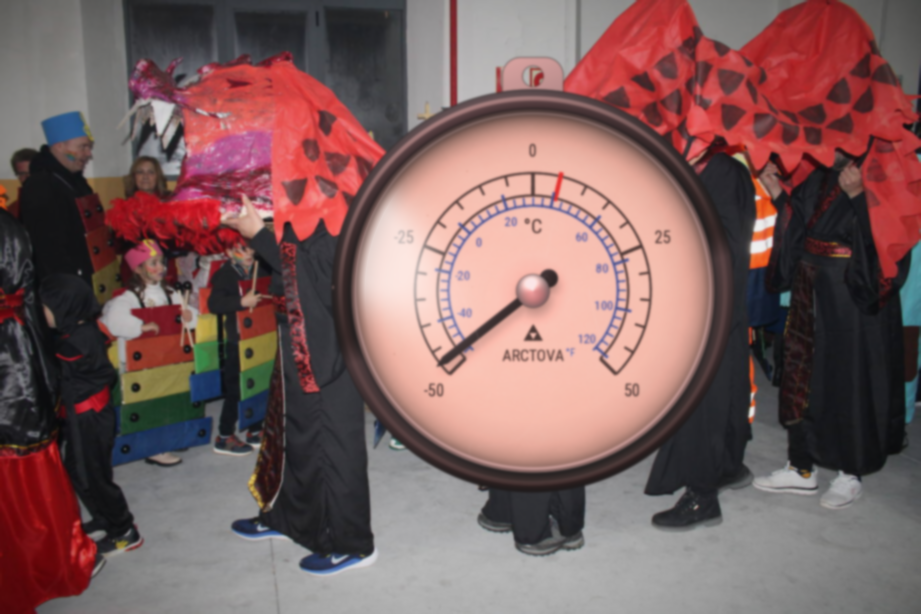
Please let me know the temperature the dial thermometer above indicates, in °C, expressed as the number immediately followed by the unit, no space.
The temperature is -47.5°C
